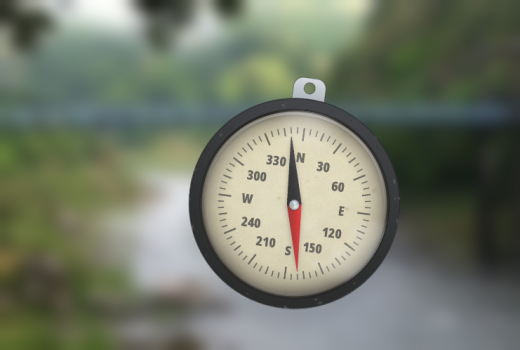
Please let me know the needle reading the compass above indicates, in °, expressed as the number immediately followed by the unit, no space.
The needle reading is 170°
